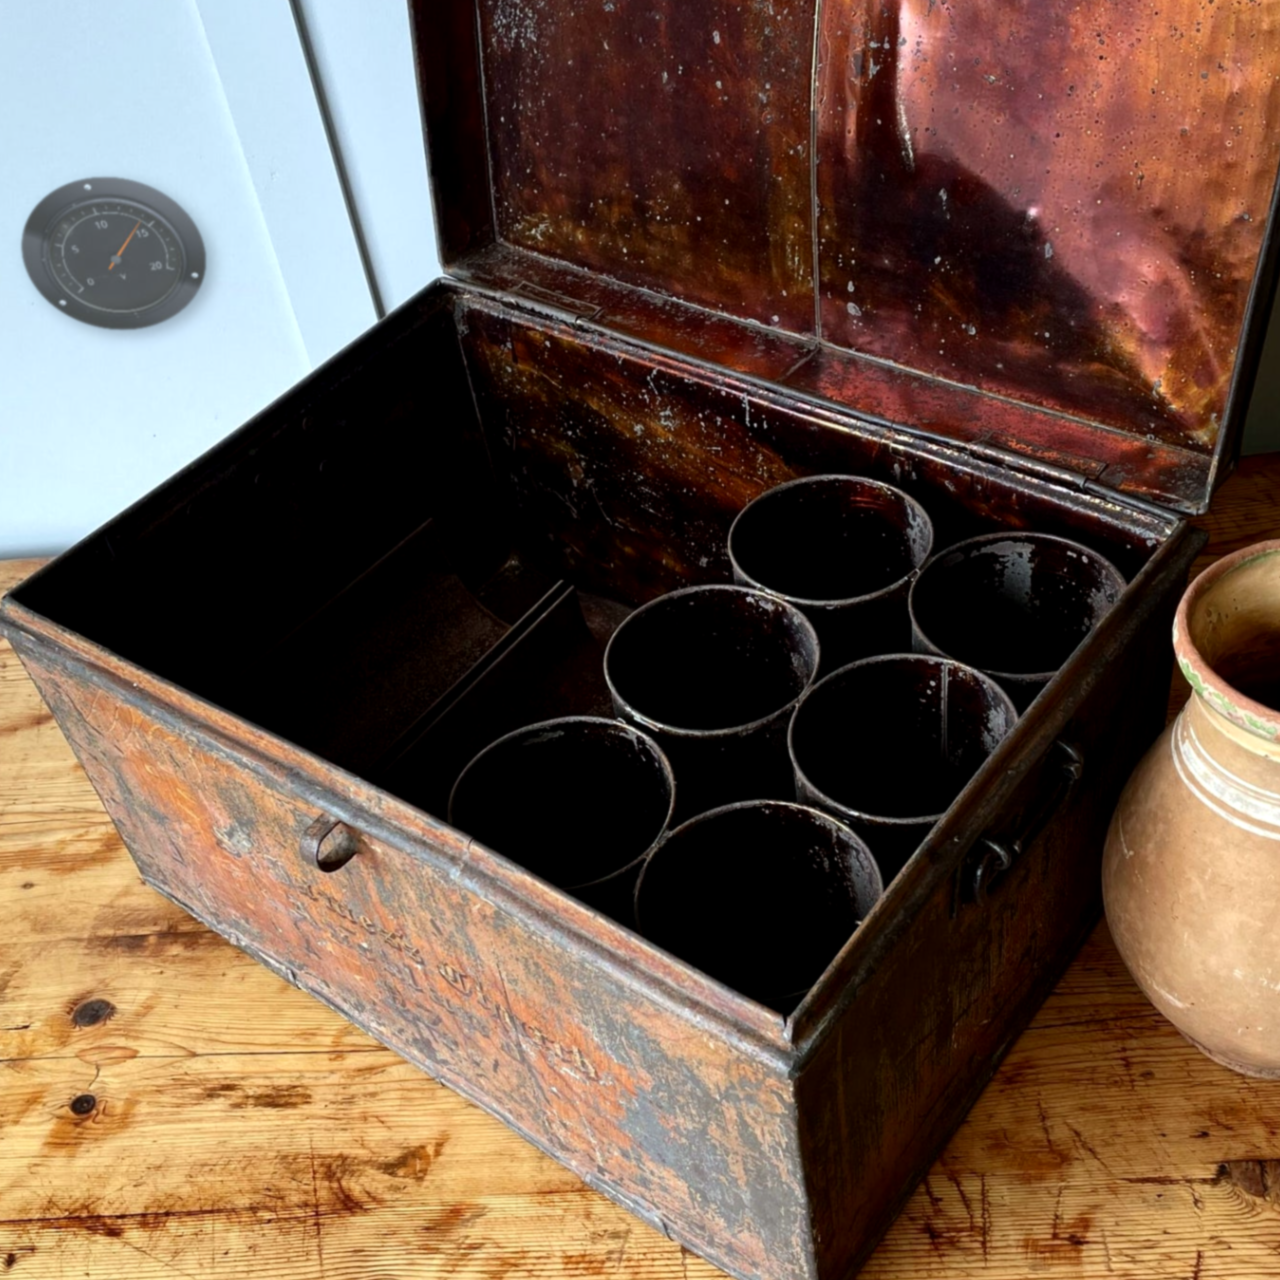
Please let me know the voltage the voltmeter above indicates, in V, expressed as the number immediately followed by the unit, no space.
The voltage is 14V
